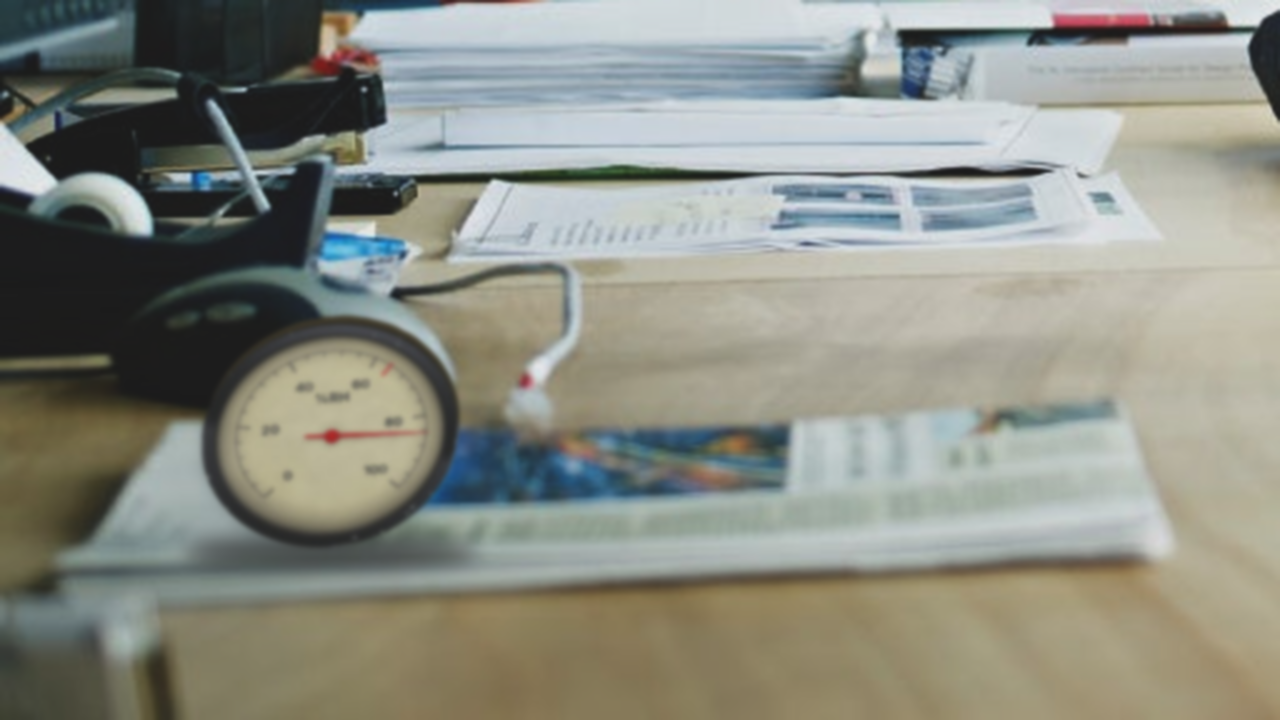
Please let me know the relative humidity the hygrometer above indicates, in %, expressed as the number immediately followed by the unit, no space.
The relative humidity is 84%
